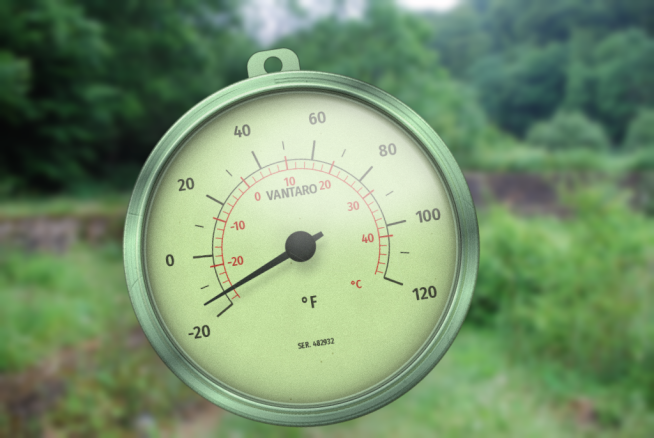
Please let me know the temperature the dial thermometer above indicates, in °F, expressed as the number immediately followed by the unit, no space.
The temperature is -15°F
